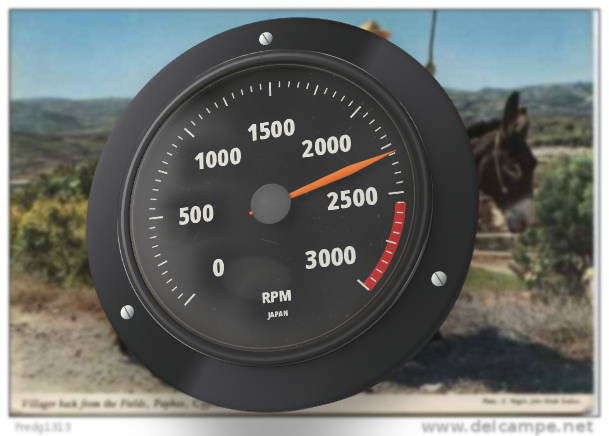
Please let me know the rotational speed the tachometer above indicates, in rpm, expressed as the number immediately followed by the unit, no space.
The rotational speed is 2300rpm
